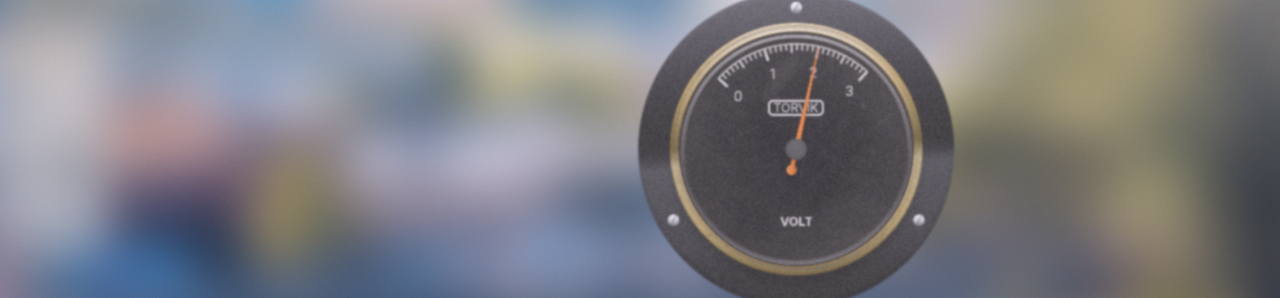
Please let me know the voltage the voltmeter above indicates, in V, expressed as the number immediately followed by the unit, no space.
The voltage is 2V
